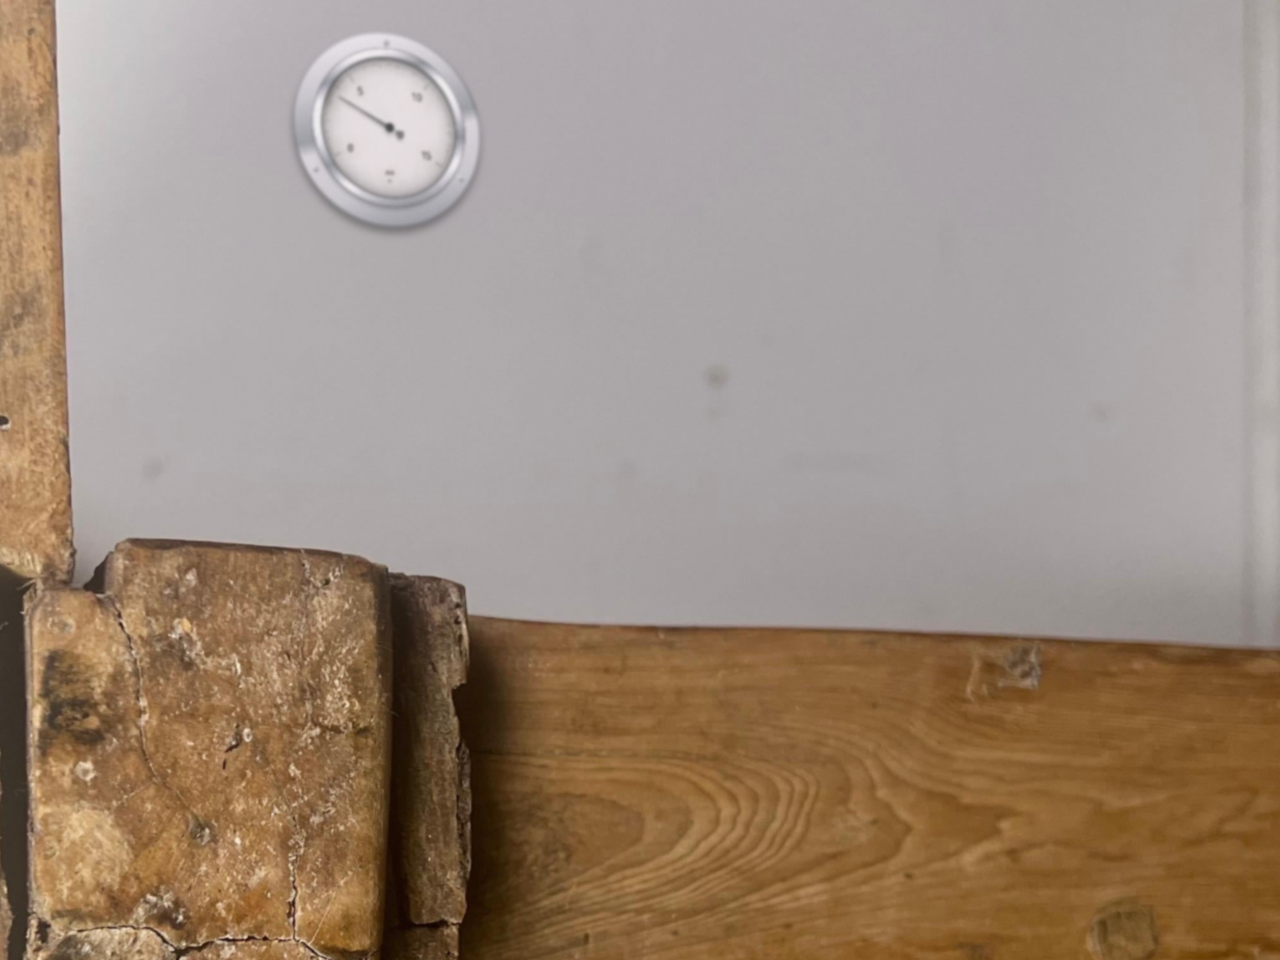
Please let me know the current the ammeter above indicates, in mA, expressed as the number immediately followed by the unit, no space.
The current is 3.5mA
